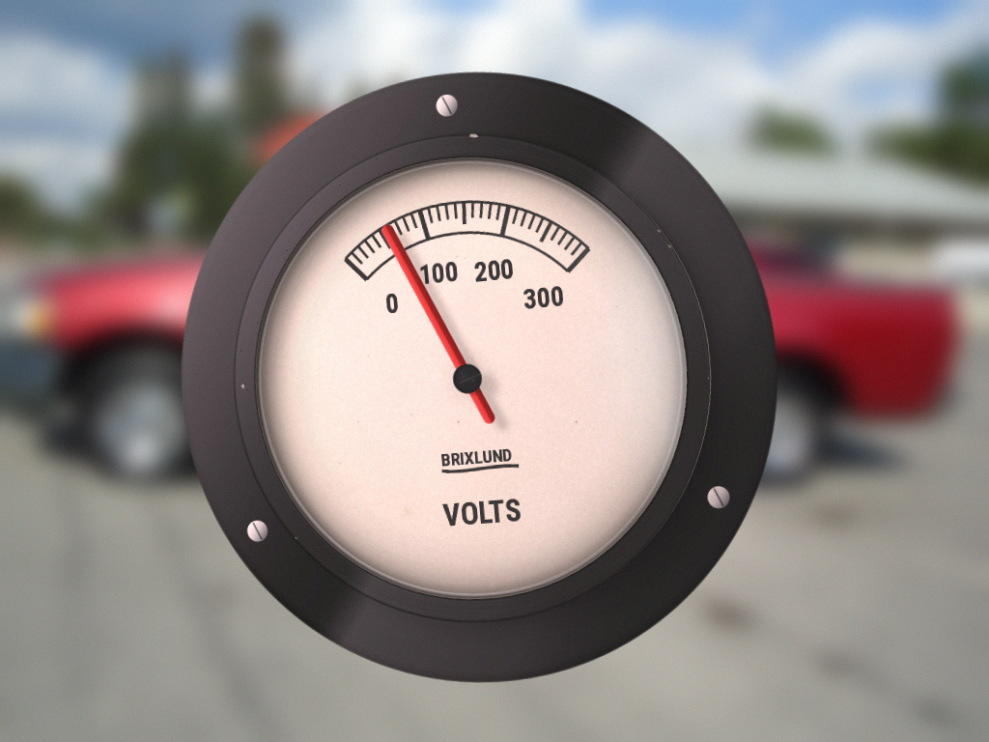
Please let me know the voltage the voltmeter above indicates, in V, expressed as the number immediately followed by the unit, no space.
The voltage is 60V
